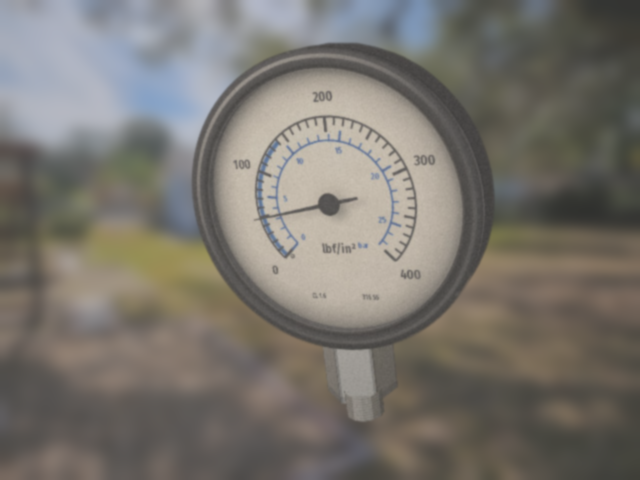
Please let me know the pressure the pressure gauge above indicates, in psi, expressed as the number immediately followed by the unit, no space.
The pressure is 50psi
